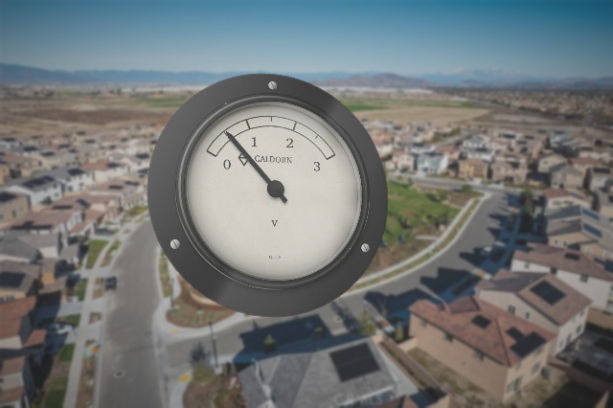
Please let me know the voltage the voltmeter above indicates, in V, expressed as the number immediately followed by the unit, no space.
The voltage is 0.5V
